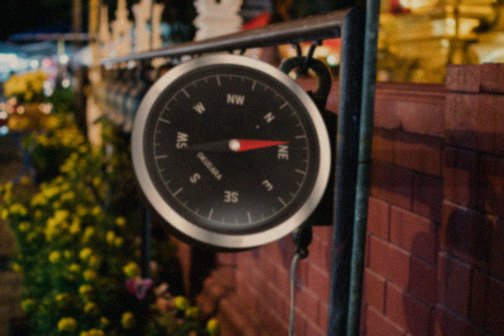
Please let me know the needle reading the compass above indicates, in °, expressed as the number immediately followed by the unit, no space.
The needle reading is 35°
